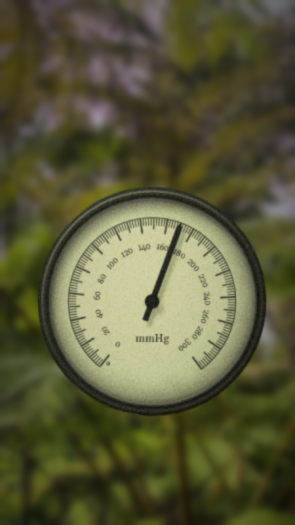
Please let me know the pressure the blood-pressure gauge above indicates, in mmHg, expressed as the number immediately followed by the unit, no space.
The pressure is 170mmHg
